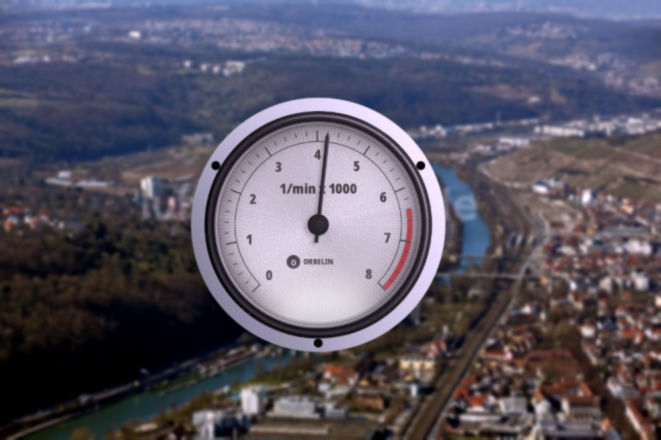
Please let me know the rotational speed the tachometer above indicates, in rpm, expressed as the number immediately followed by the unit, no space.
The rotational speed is 4200rpm
